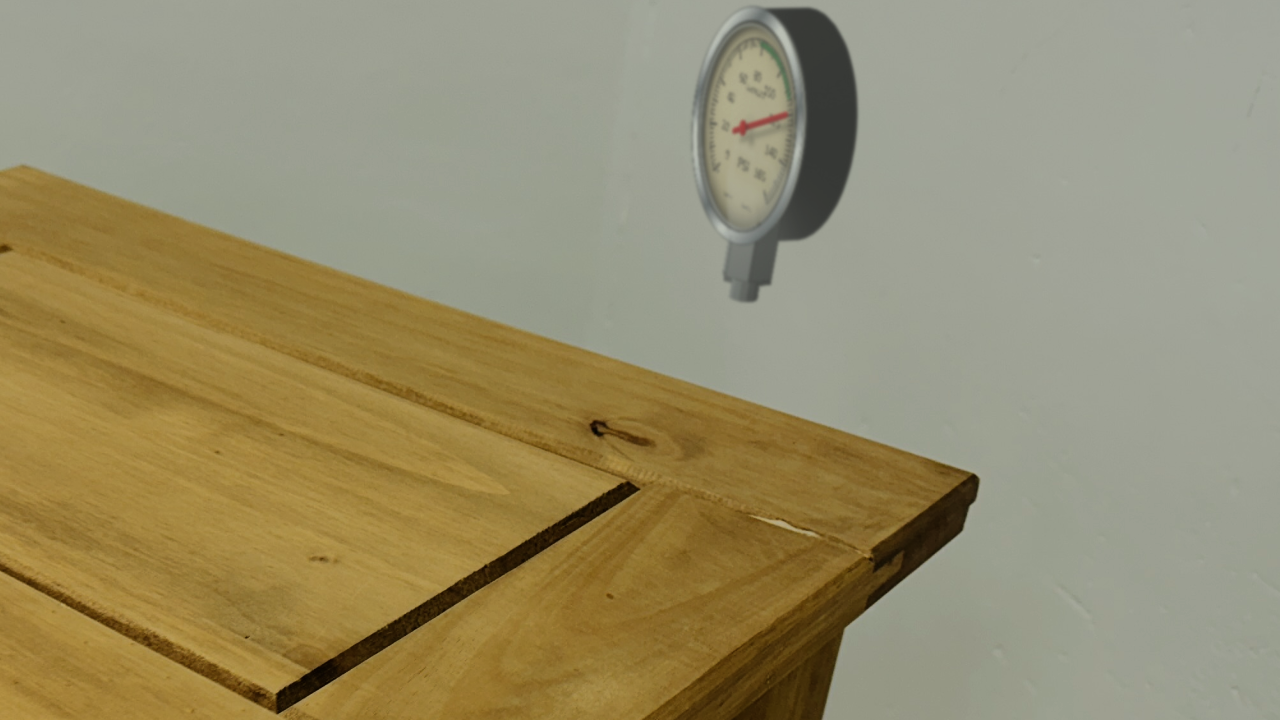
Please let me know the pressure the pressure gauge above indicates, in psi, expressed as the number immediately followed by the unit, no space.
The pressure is 120psi
